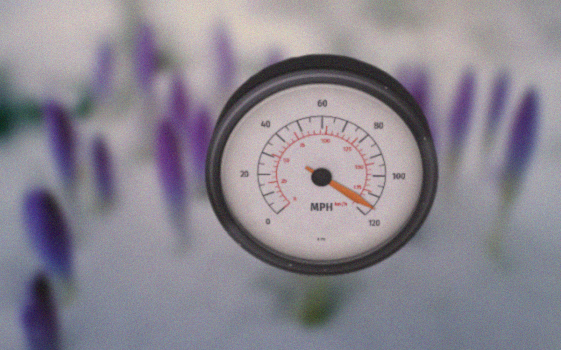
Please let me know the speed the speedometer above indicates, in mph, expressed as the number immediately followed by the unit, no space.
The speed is 115mph
